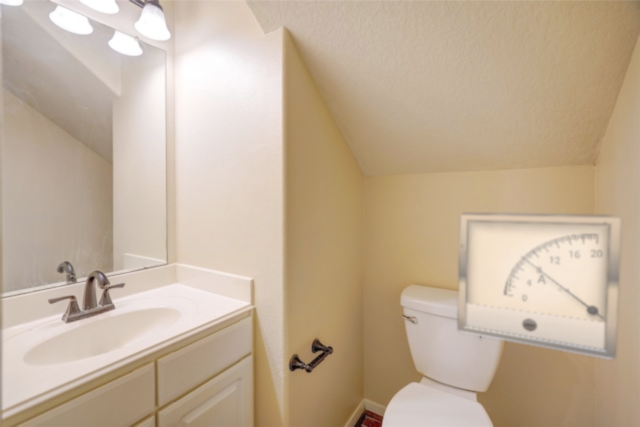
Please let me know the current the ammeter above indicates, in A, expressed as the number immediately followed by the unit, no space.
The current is 8A
